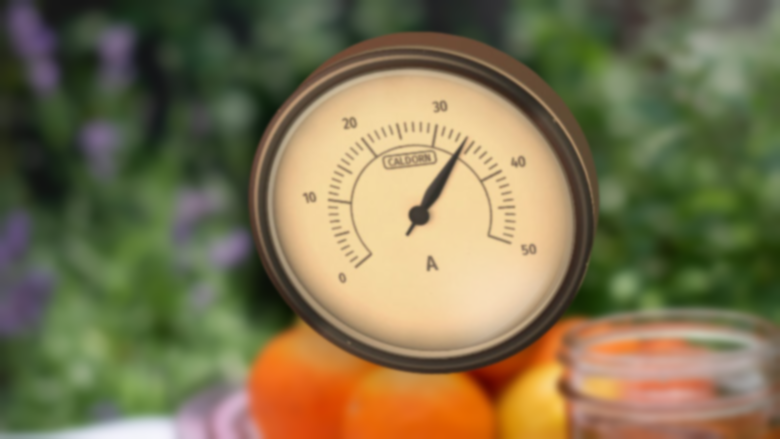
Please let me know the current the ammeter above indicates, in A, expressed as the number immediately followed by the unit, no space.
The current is 34A
